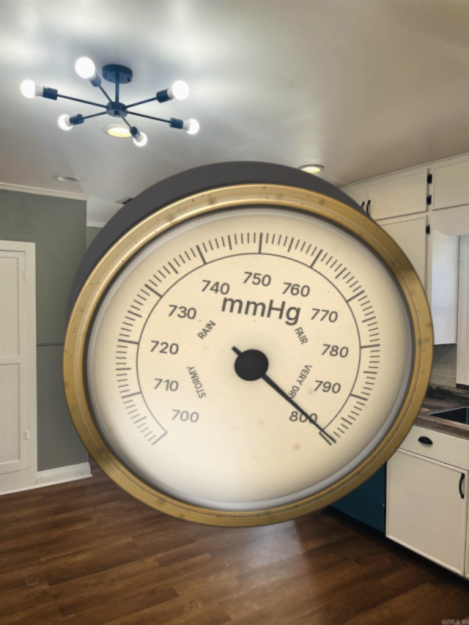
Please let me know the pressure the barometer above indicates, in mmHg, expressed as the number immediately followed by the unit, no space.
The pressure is 799mmHg
